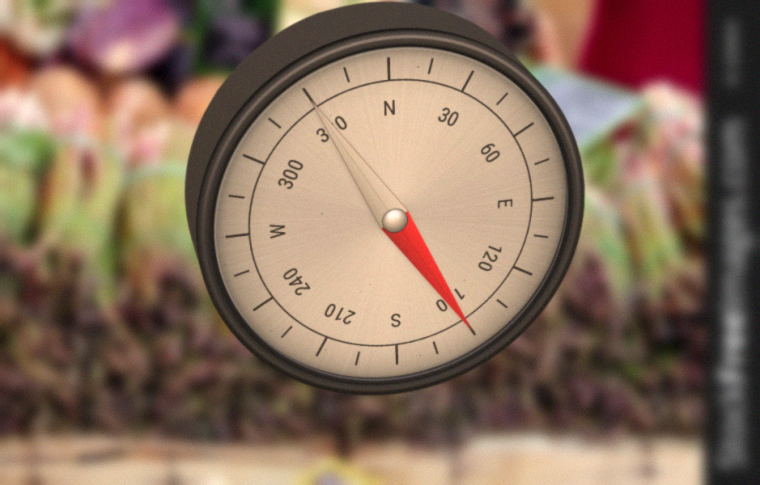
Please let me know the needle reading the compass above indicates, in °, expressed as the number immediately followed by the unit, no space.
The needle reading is 150°
